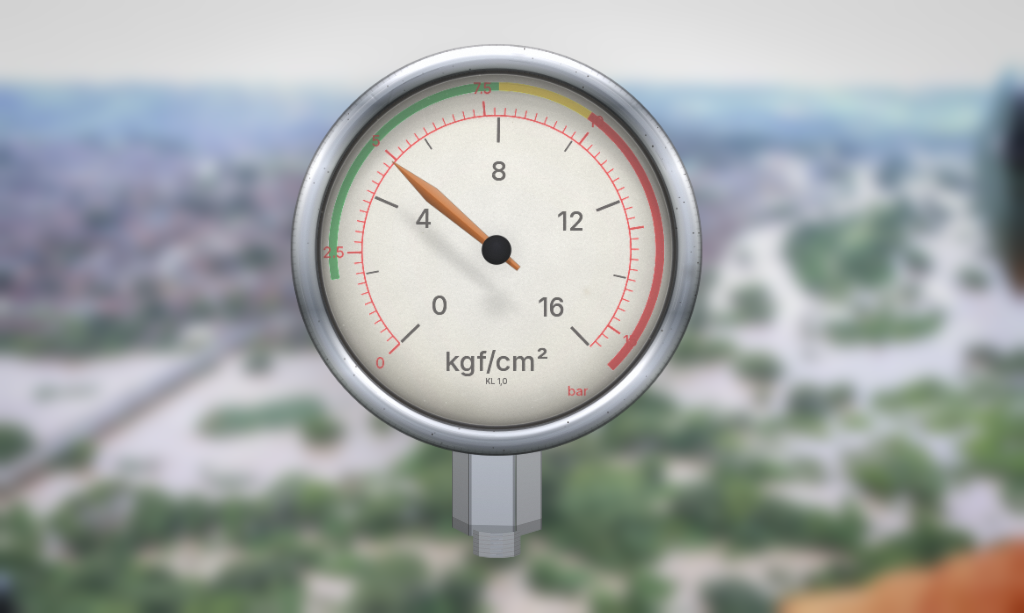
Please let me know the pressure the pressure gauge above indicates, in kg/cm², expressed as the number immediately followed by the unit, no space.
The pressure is 5kg/cm²
